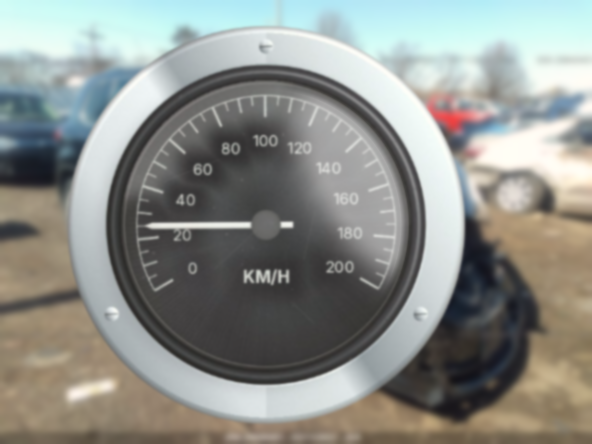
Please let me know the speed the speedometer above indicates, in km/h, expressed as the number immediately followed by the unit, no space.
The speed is 25km/h
